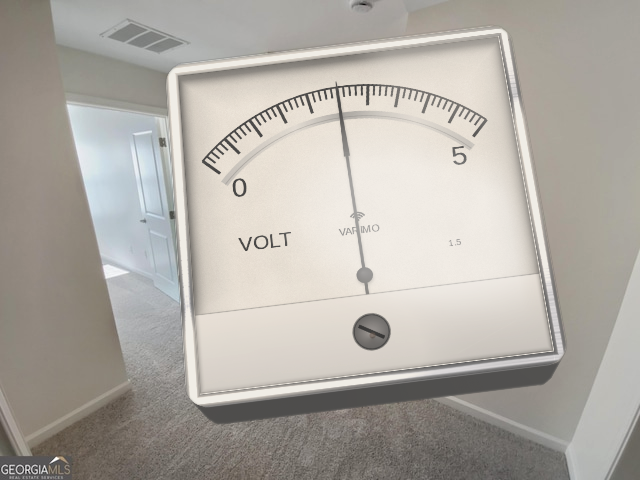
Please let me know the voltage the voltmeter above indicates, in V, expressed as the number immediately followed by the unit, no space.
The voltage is 2.5V
